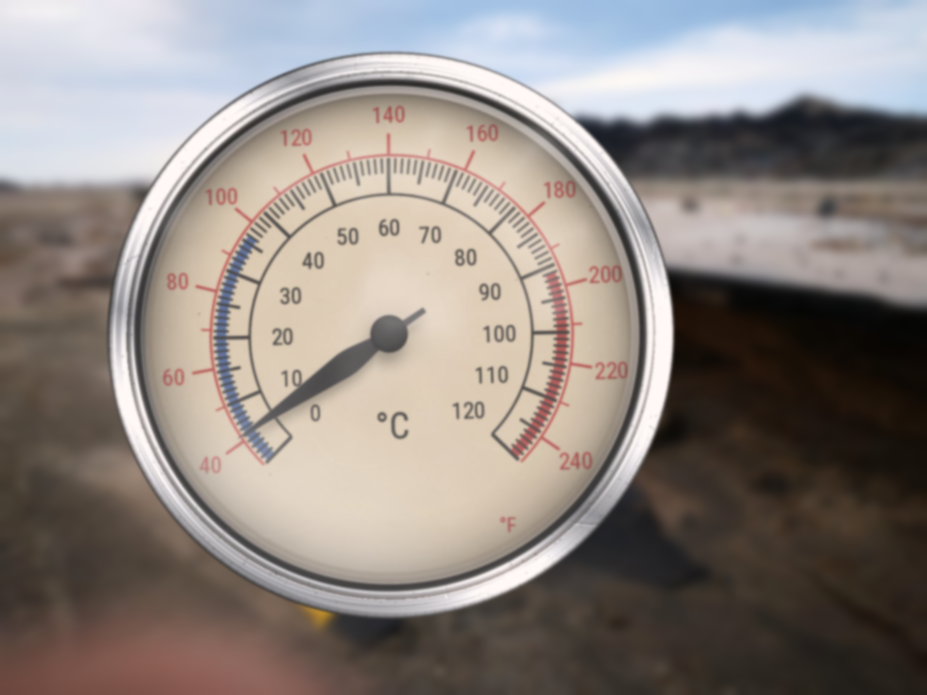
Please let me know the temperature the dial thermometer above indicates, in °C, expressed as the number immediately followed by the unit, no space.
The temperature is 5°C
